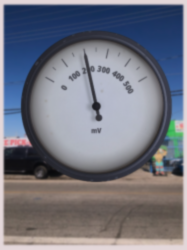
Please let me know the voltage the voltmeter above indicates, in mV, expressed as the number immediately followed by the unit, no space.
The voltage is 200mV
